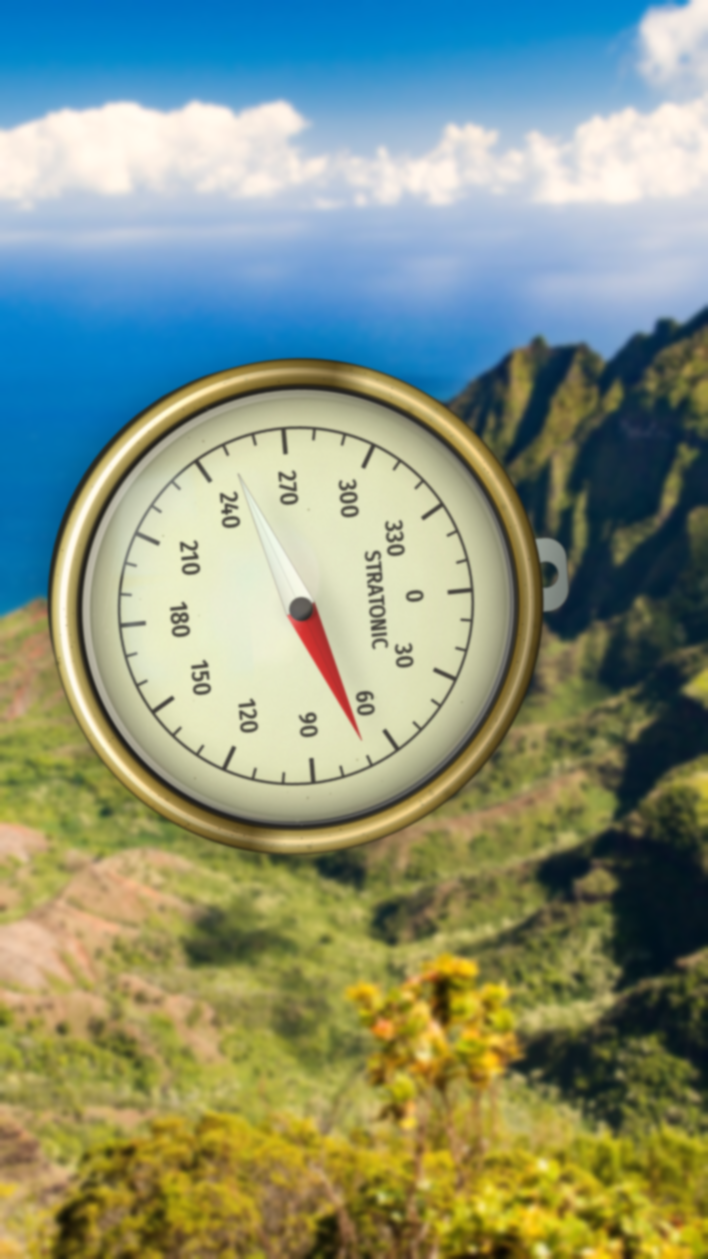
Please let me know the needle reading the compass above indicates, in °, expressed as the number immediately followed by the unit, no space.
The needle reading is 70°
